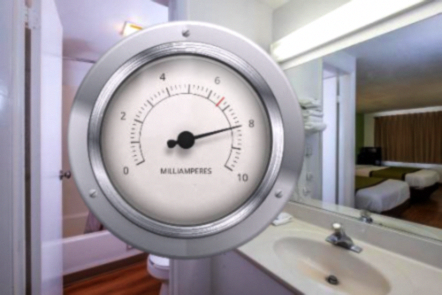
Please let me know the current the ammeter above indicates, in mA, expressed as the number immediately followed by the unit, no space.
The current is 8mA
